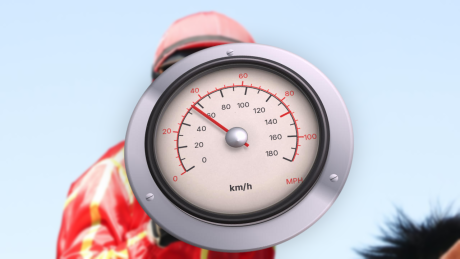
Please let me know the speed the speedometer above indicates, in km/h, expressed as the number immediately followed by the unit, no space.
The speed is 55km/h
